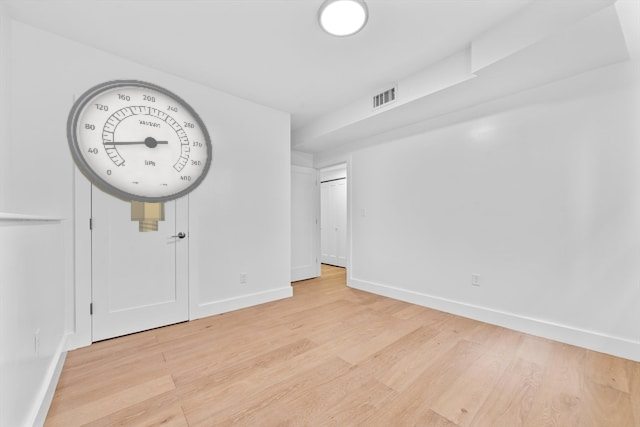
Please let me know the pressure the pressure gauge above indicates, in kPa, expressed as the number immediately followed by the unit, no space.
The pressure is 50kPa
